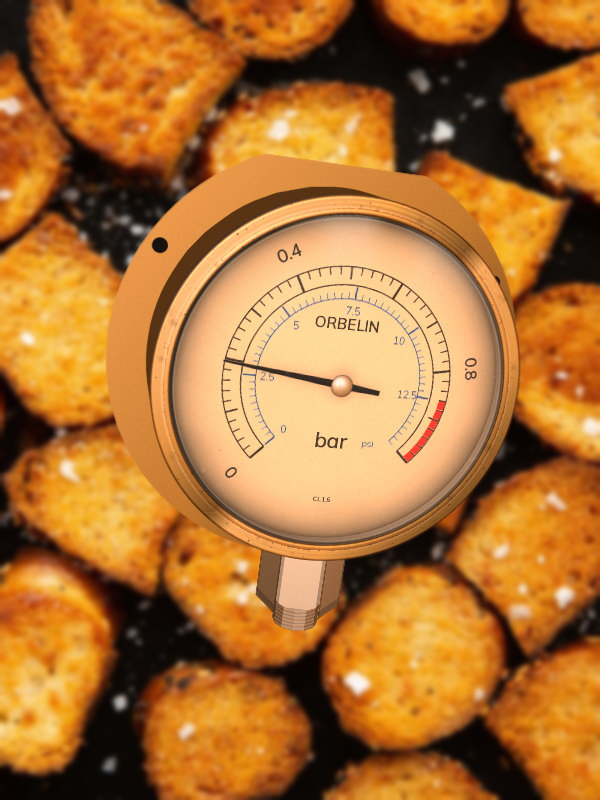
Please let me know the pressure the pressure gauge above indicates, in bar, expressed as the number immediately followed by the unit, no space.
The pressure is 0.2bar
